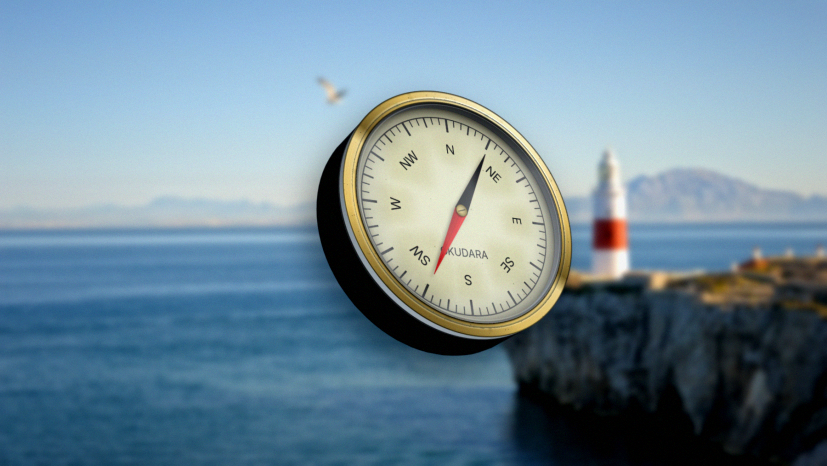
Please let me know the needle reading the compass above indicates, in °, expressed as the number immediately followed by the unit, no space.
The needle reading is 210°
